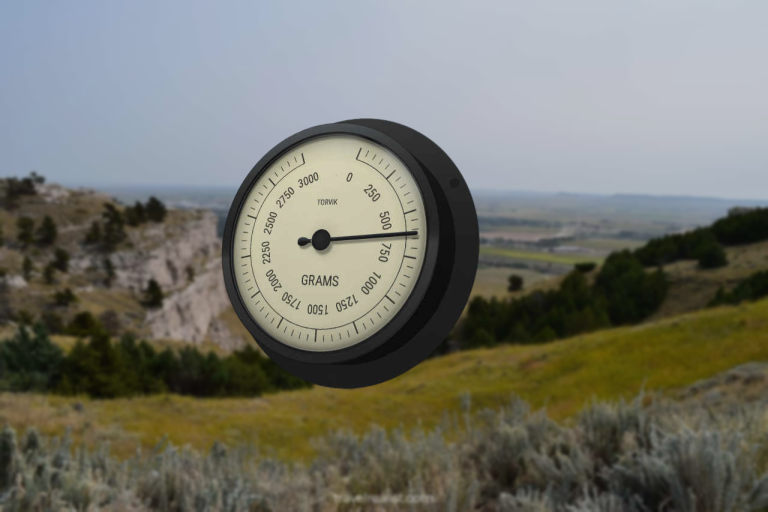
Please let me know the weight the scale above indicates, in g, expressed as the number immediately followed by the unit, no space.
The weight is 625g
